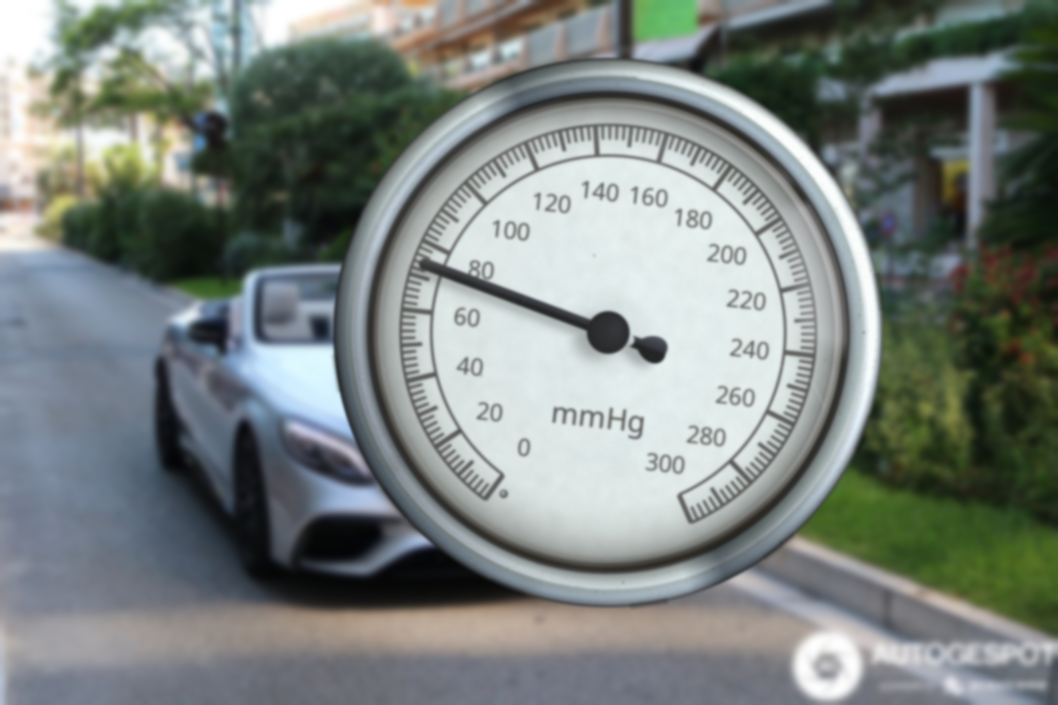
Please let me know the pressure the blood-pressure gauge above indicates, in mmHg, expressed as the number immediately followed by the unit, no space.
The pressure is 74mmHg
